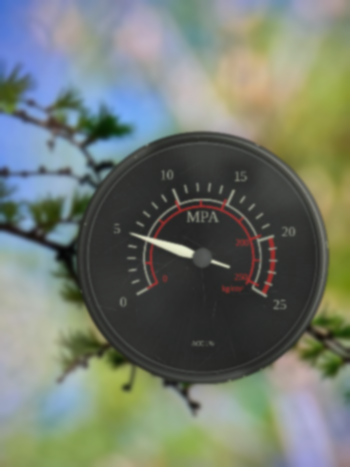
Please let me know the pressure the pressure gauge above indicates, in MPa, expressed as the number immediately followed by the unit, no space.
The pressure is 5MPa
